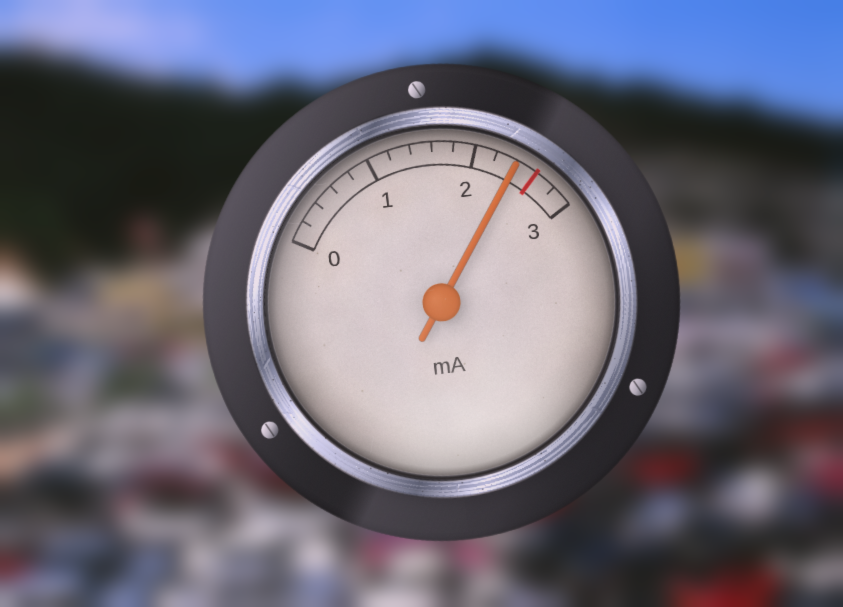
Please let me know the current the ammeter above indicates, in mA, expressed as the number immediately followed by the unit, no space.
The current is 2.4mA
